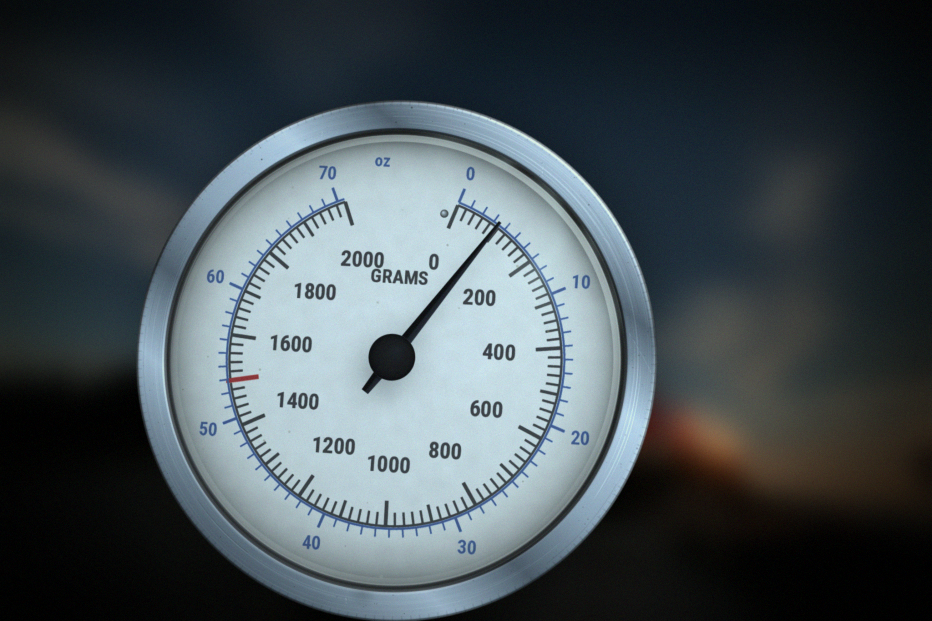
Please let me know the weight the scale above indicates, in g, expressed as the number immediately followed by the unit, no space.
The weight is 100g
